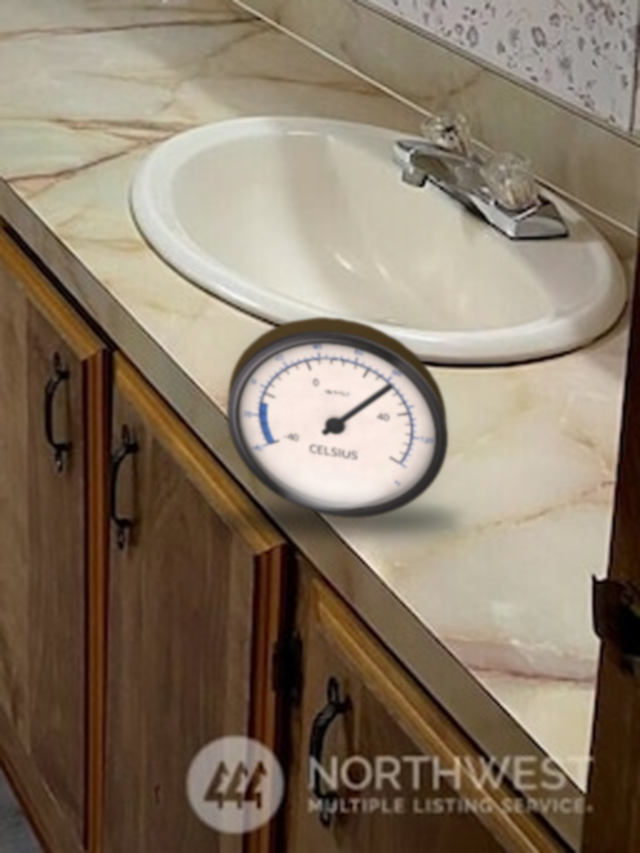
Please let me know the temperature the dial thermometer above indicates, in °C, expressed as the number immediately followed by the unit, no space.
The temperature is 28°C
